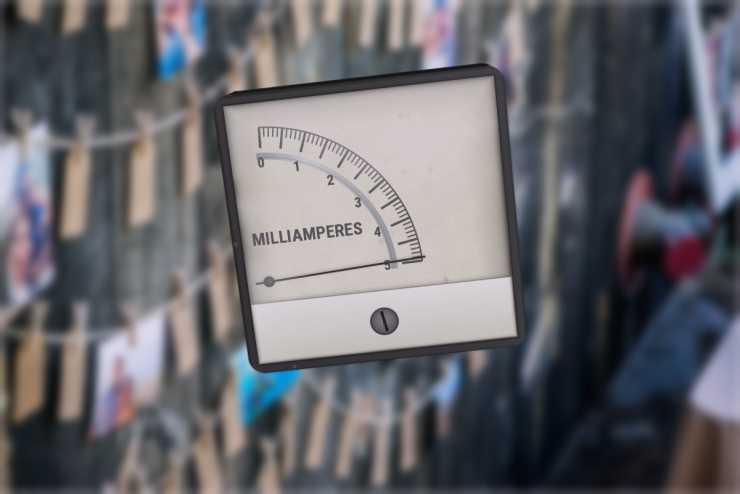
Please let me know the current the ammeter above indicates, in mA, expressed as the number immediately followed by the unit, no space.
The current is 4.9mA
